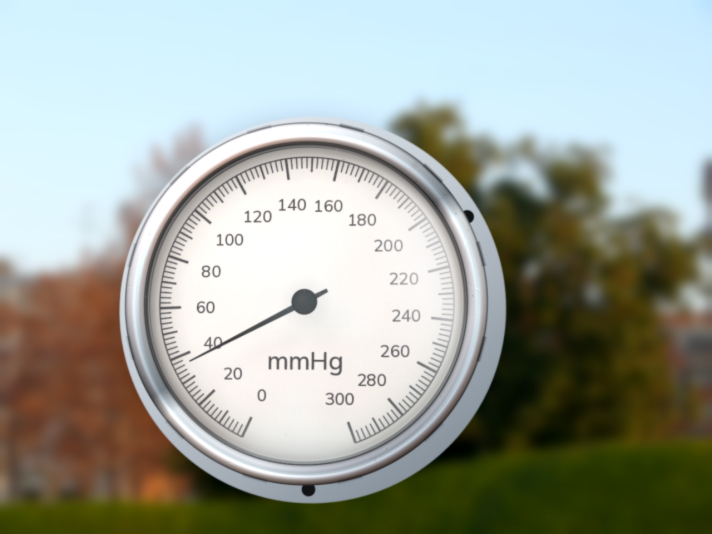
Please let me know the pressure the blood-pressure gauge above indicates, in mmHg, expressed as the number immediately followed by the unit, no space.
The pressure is 36mmHg
